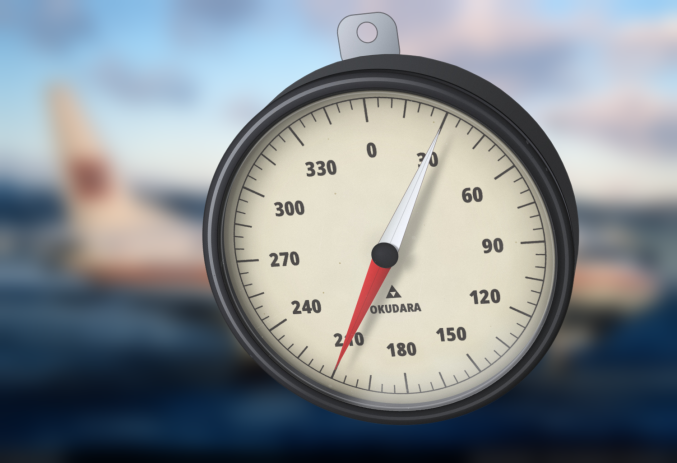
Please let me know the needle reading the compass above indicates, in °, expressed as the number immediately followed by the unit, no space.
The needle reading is 210°
